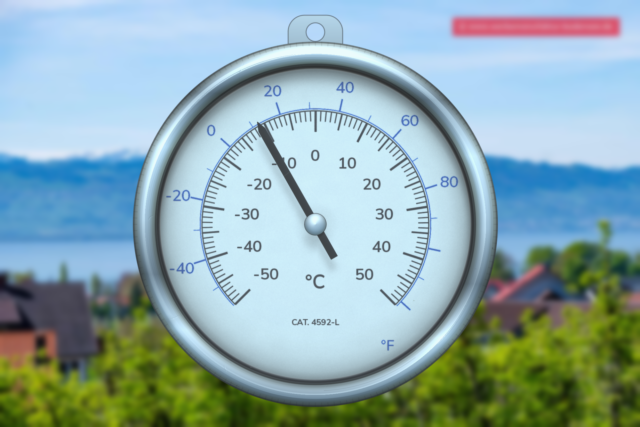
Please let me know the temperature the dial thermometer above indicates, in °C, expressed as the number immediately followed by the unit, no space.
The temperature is -11°C
